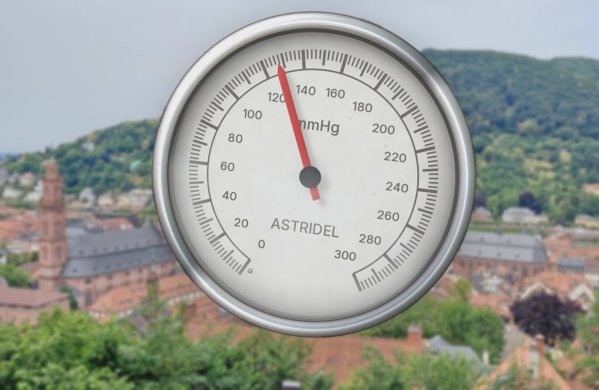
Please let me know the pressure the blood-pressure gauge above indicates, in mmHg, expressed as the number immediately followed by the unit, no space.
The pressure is 128mmHg
